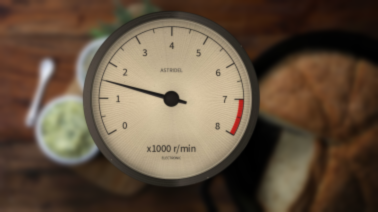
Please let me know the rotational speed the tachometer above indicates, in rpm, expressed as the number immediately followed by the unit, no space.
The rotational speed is 1500rpm
